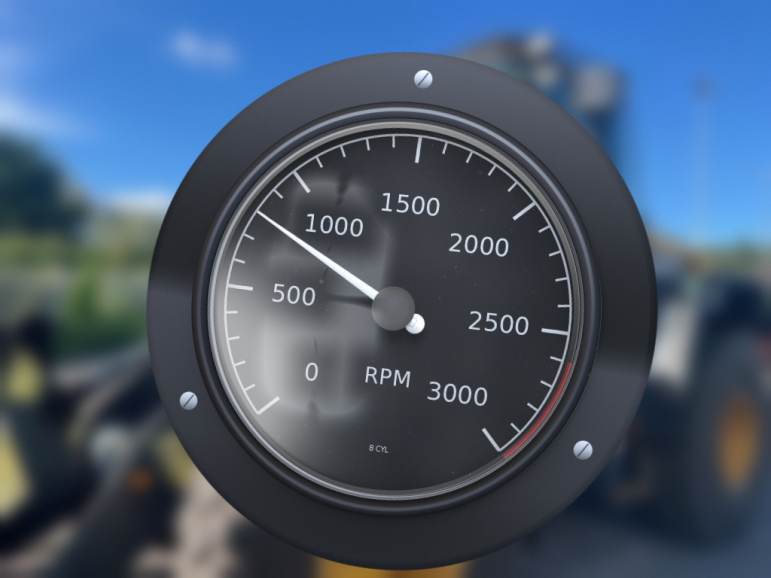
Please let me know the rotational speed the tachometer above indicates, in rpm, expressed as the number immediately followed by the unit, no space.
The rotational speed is 800rpm
